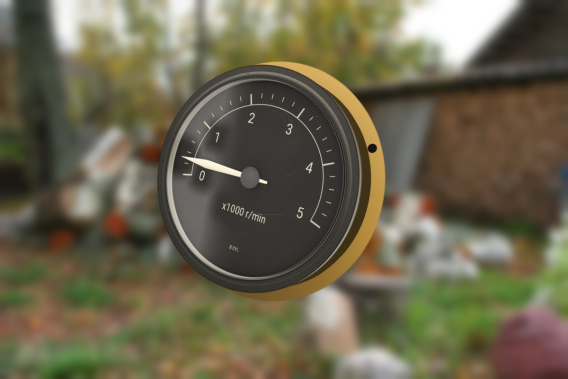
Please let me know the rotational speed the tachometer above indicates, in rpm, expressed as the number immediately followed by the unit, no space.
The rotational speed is 300rpm
